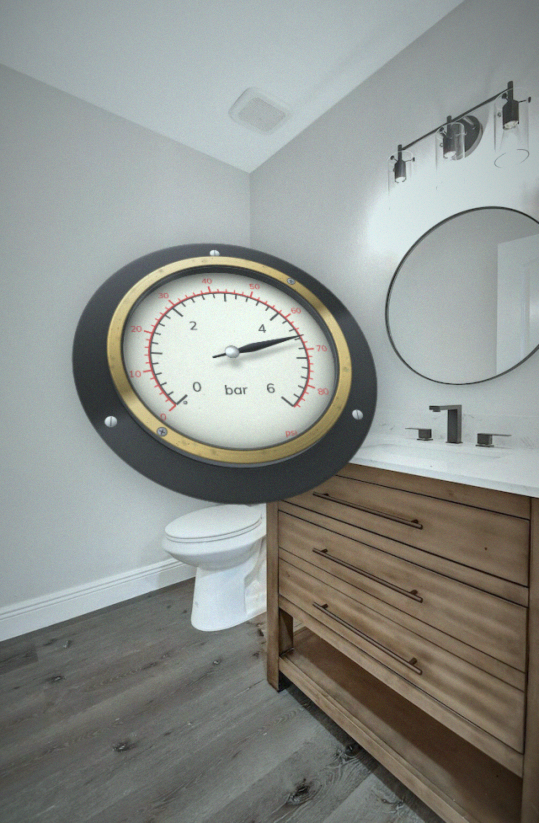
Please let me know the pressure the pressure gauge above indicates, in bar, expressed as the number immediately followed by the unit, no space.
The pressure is 4.6bar
